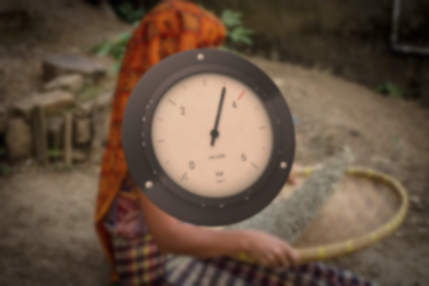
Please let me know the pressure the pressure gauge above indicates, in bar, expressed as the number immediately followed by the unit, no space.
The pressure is 3.5bar
